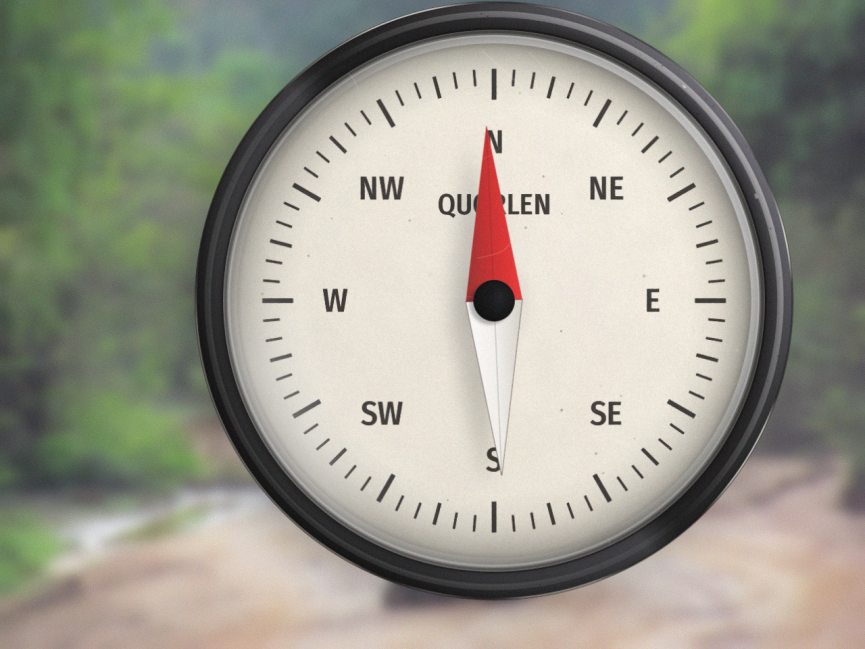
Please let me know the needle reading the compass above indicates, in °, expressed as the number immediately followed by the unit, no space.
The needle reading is 357.5°
